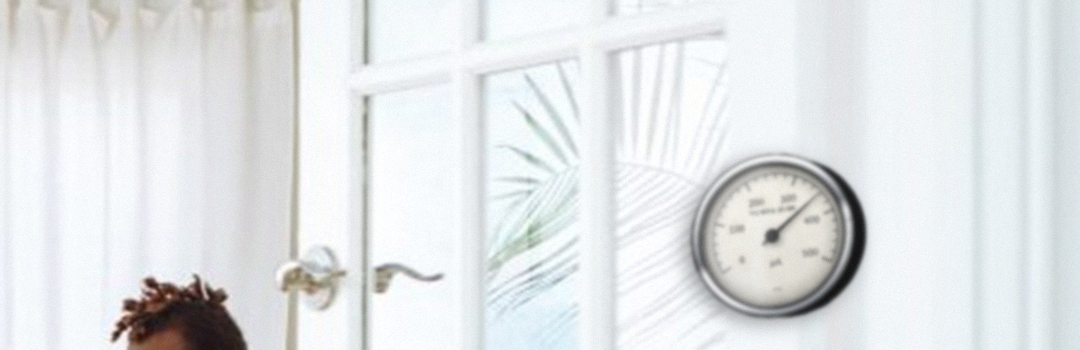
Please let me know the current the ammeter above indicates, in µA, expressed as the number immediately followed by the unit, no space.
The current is 360µA
